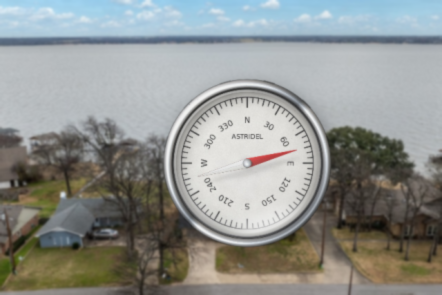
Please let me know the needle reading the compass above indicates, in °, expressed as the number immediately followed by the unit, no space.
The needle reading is 75°
